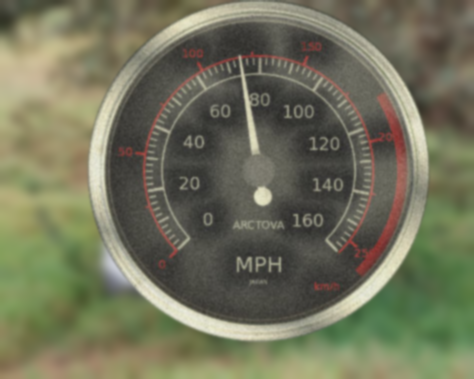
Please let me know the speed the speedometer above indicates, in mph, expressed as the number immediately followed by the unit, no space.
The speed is 74mph
